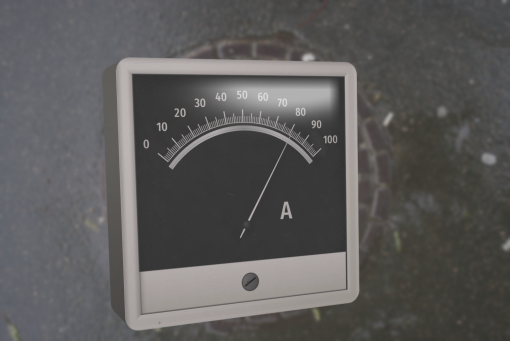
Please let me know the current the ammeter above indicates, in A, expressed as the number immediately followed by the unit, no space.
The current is 80A
